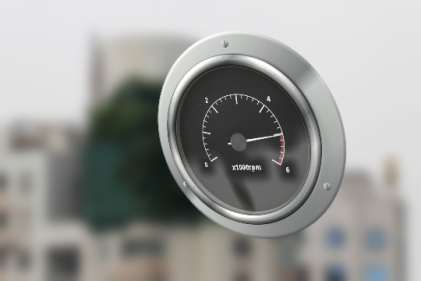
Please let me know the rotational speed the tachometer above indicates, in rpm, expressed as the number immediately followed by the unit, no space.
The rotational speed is 5000rpm
